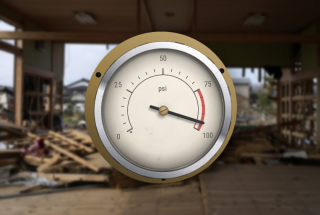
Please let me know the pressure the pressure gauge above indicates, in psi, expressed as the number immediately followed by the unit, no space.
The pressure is 95psi
